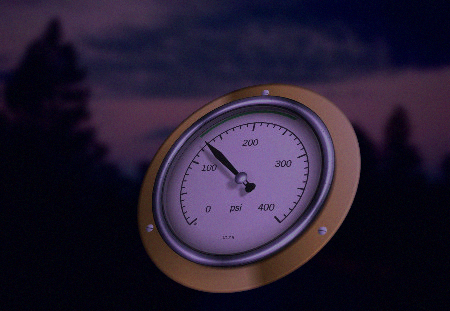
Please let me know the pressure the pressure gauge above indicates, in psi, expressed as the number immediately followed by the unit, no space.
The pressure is 130psi
